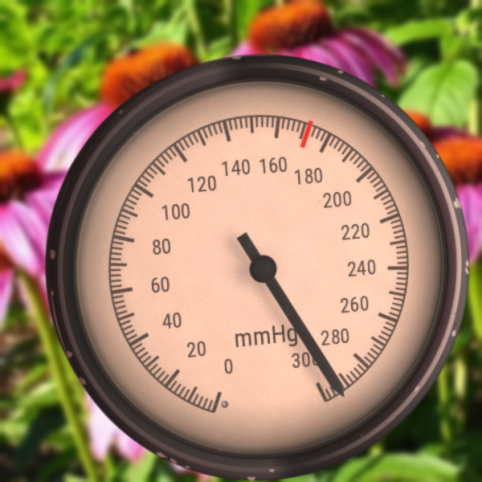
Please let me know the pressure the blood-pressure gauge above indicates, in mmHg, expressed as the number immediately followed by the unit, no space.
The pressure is 294mmHg
